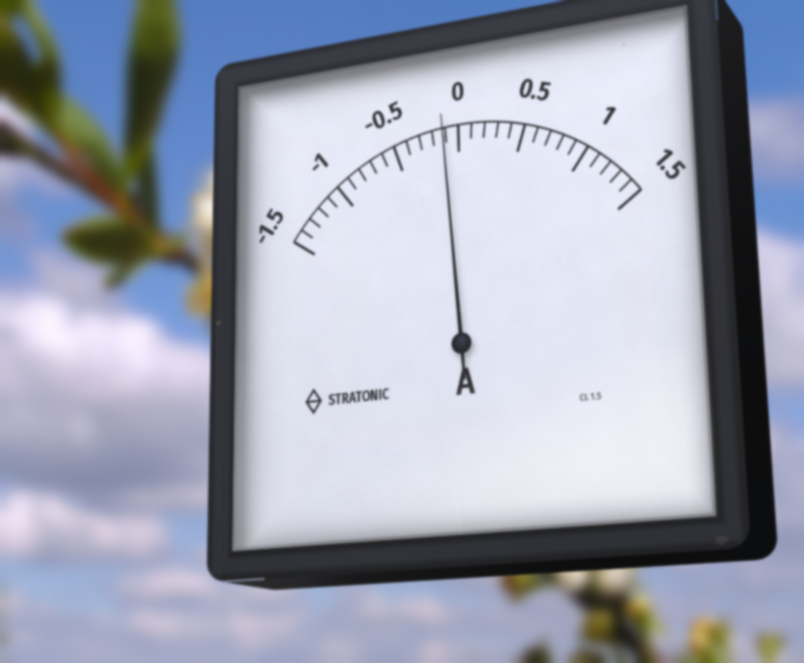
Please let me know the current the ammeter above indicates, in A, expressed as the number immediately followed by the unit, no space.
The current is -0.1A
